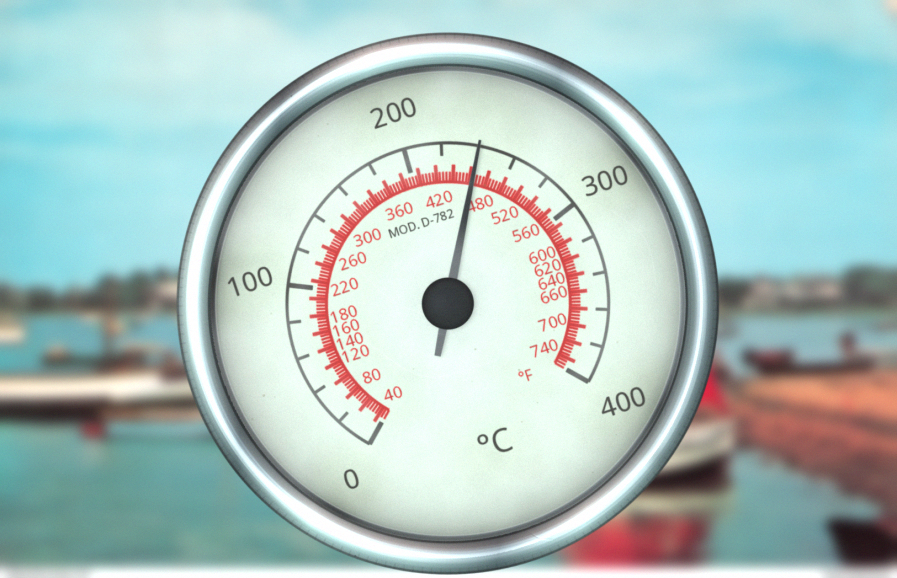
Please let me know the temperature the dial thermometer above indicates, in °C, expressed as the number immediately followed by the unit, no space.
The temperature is 240°C
